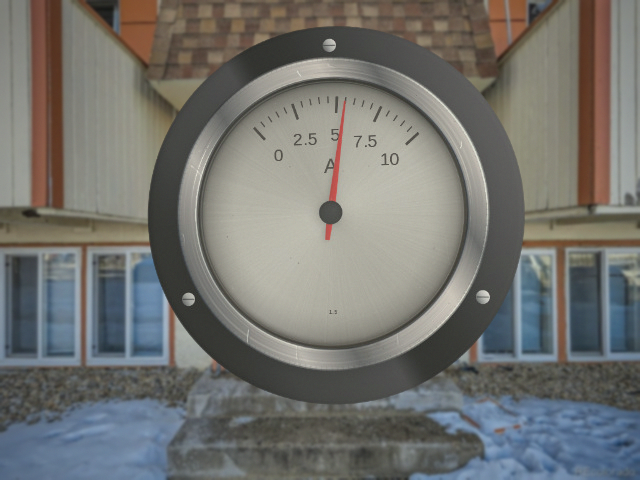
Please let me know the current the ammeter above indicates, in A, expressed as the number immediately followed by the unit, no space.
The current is 5.5A
